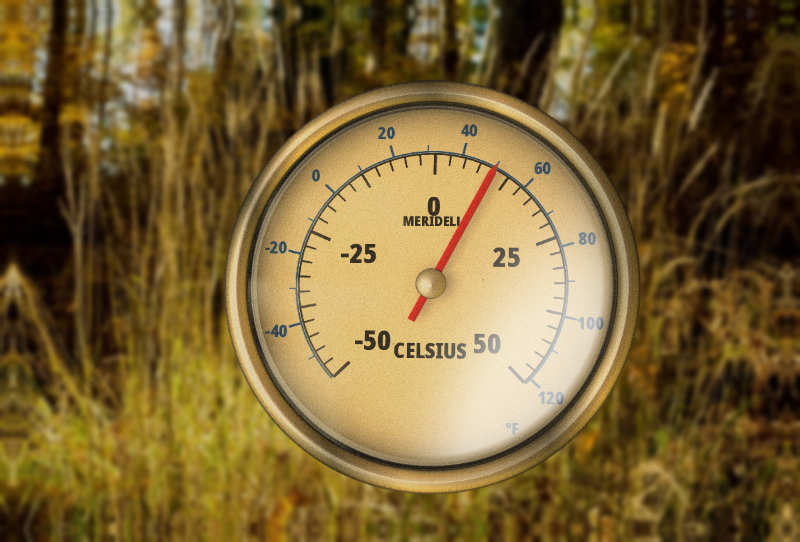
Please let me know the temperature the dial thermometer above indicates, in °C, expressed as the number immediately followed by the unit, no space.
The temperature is 10°C
